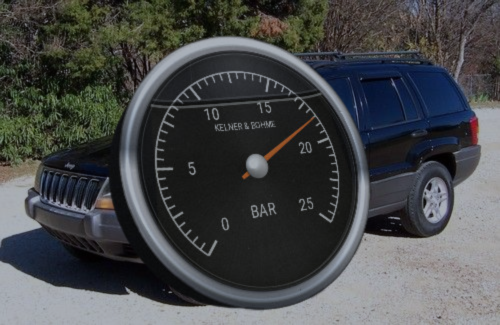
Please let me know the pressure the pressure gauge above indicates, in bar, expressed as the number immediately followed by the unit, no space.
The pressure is 18.5bar
